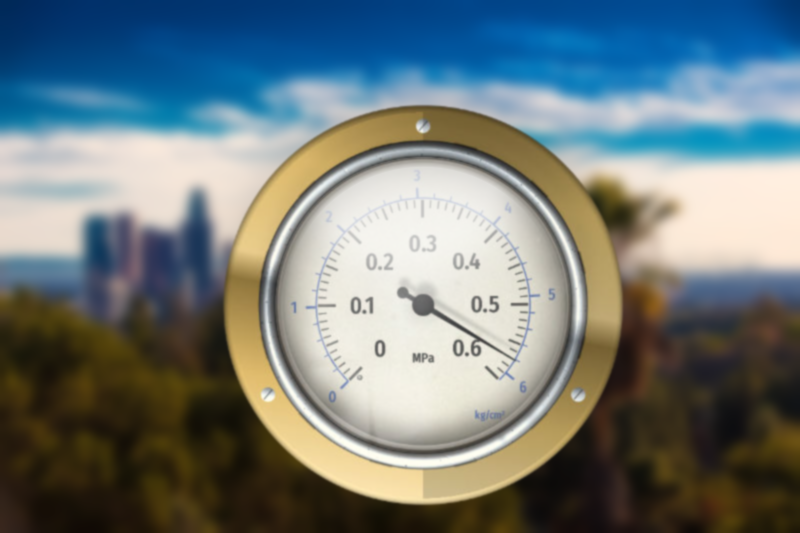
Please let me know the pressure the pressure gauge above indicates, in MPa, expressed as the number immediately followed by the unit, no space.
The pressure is 0.57MPa
